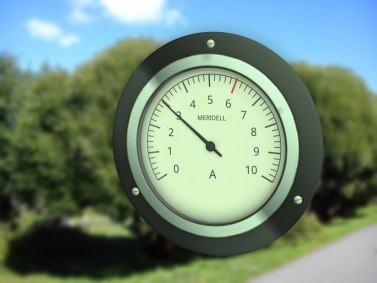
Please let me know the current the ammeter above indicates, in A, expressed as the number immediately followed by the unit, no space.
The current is 3A
